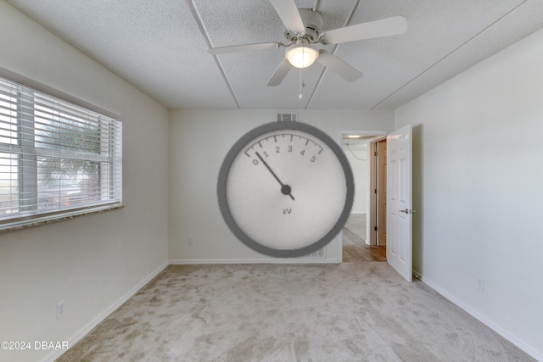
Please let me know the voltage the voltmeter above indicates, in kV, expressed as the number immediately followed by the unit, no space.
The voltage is 0.5kV
